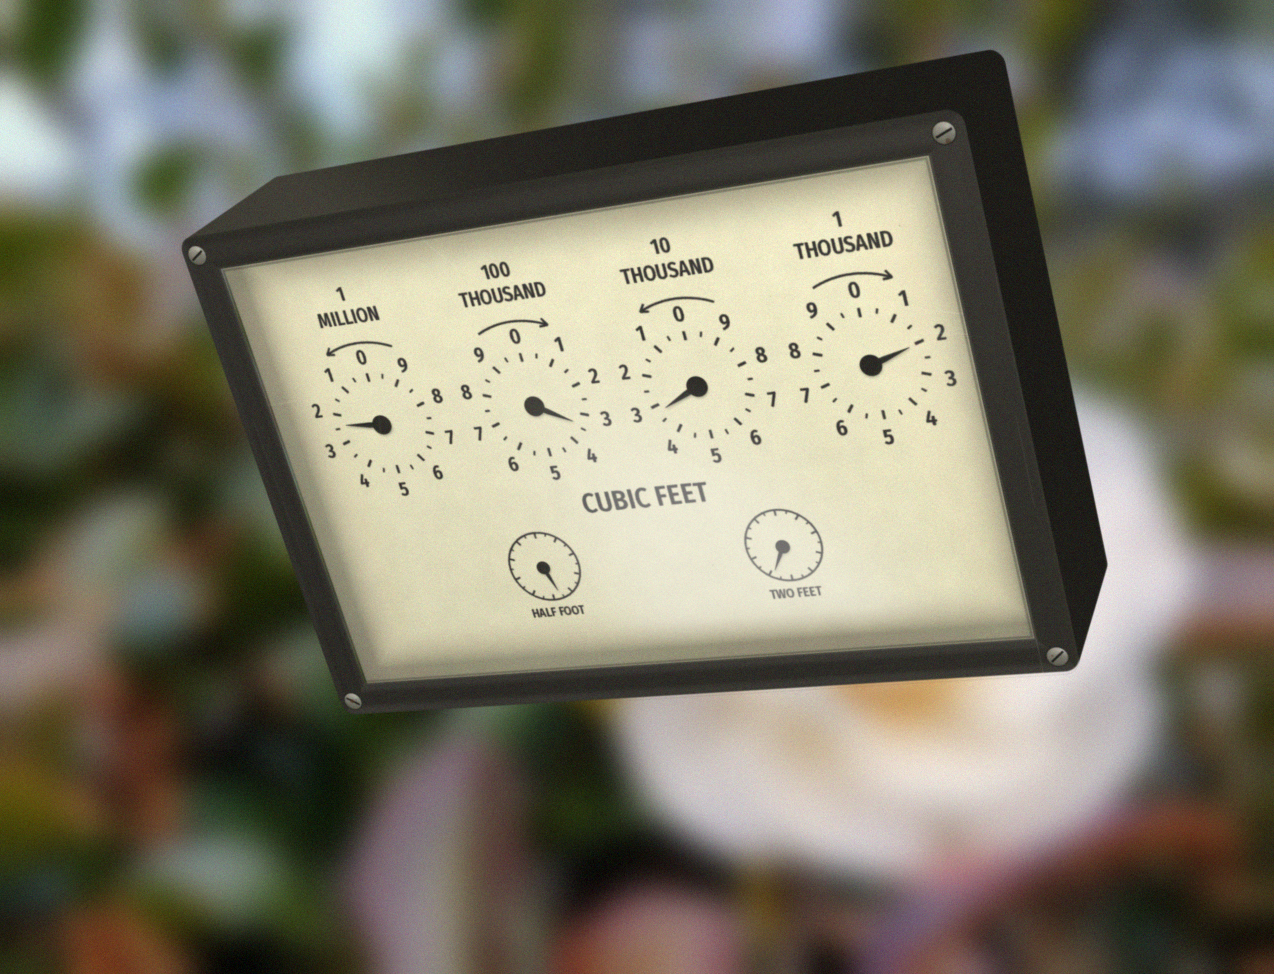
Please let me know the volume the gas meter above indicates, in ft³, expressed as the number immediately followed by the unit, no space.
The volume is 233200ft³
